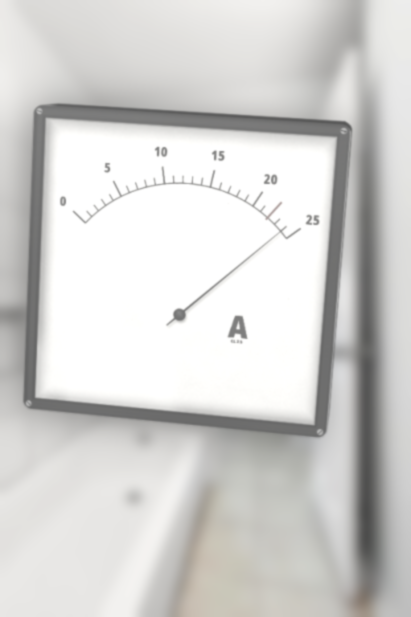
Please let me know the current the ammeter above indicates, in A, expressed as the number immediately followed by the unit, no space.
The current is 24A
